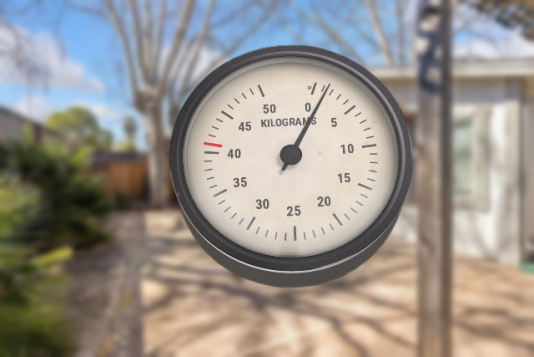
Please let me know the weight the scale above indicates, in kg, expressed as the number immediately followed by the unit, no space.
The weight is 1.5kg
